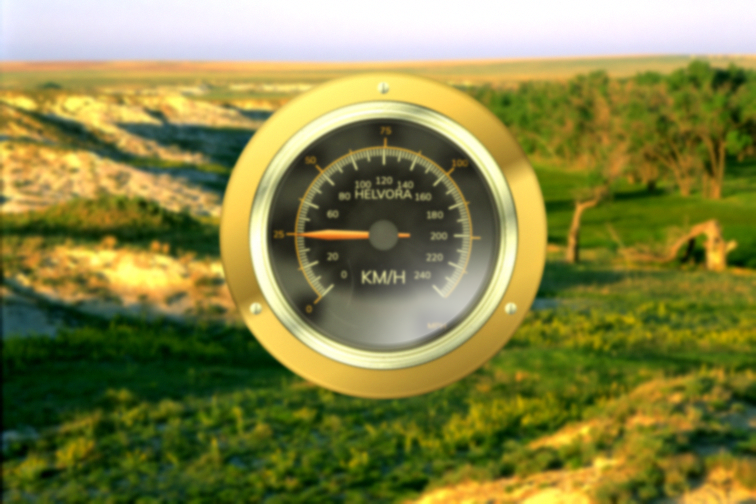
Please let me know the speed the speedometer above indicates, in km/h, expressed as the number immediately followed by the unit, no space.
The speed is 40km/h
